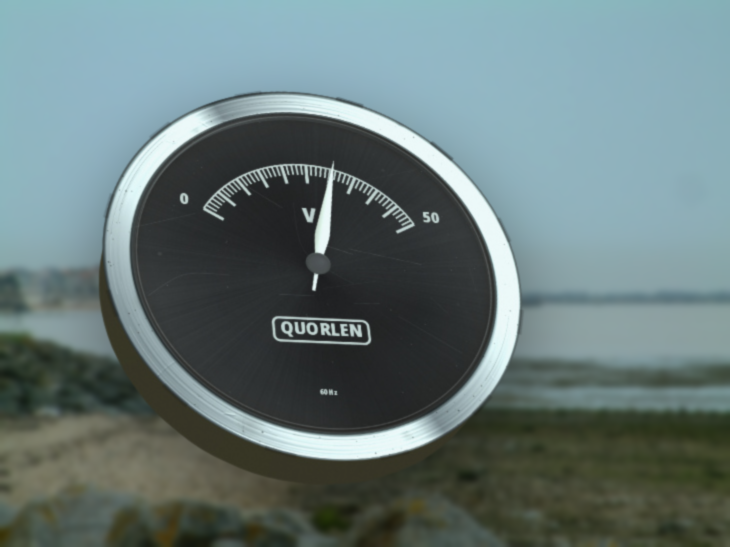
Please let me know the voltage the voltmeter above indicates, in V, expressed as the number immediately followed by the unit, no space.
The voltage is 30V
